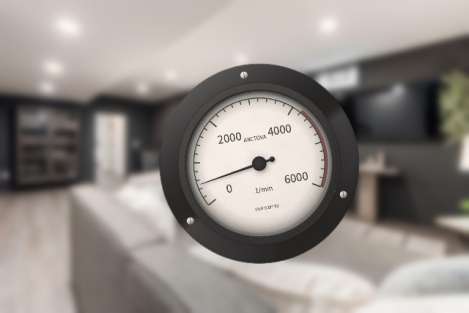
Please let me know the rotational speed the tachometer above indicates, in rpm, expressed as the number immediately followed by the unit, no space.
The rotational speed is 500rpm
